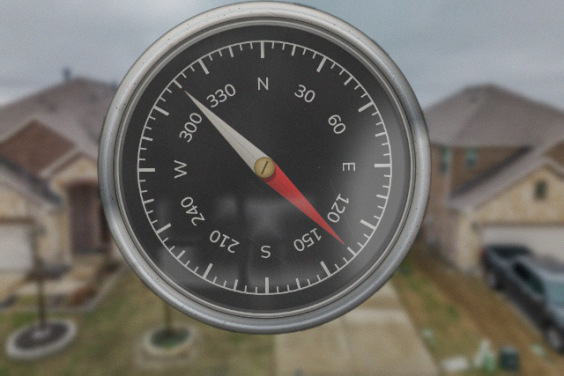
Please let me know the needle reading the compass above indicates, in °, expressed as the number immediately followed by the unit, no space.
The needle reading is 135°
